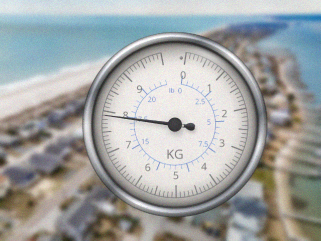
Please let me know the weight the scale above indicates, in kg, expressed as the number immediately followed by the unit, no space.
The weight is 7.9kg
